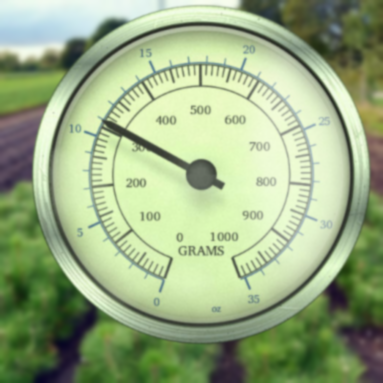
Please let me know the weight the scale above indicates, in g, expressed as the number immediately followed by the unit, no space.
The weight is 310g
